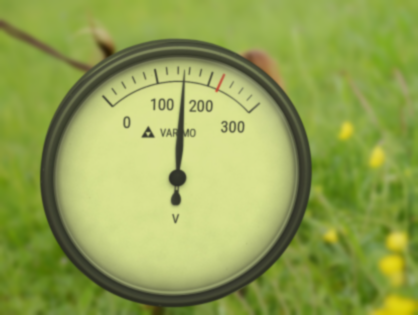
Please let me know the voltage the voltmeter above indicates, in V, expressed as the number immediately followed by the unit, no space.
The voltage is 150V
